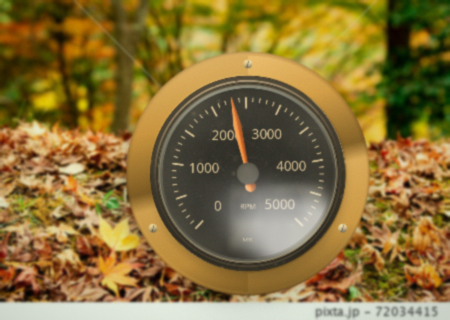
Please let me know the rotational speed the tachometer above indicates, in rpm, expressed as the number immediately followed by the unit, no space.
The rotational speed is 2300rpm
